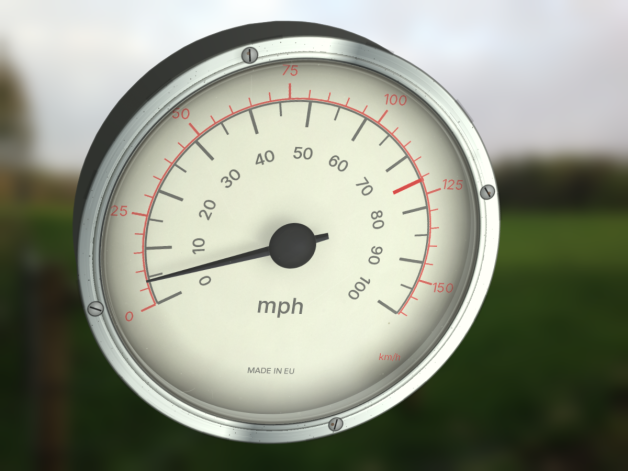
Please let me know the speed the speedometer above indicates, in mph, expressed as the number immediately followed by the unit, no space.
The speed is 5mph
